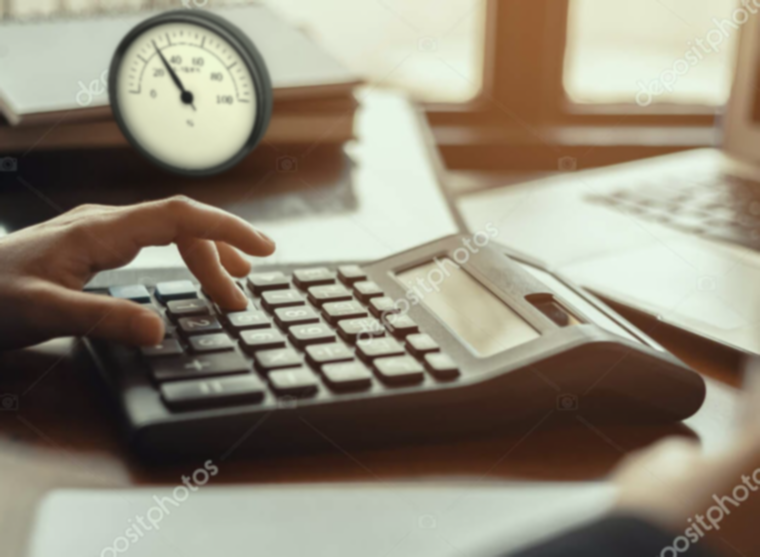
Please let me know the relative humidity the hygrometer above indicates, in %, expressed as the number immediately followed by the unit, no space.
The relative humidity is 32%
